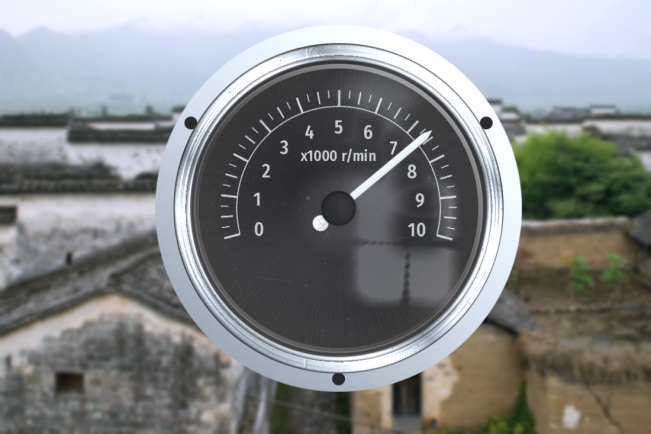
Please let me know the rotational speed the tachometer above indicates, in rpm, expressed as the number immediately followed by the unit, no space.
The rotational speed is 7375rpm
